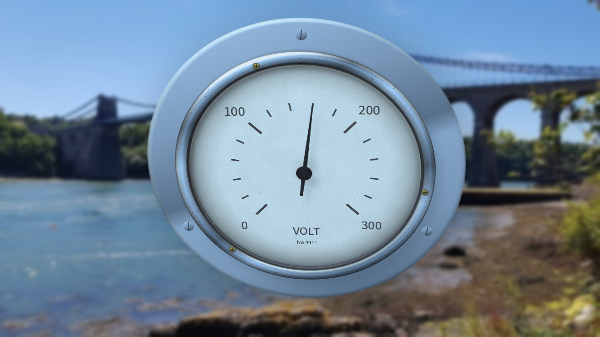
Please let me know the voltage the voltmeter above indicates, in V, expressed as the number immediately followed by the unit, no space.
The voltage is 160V
